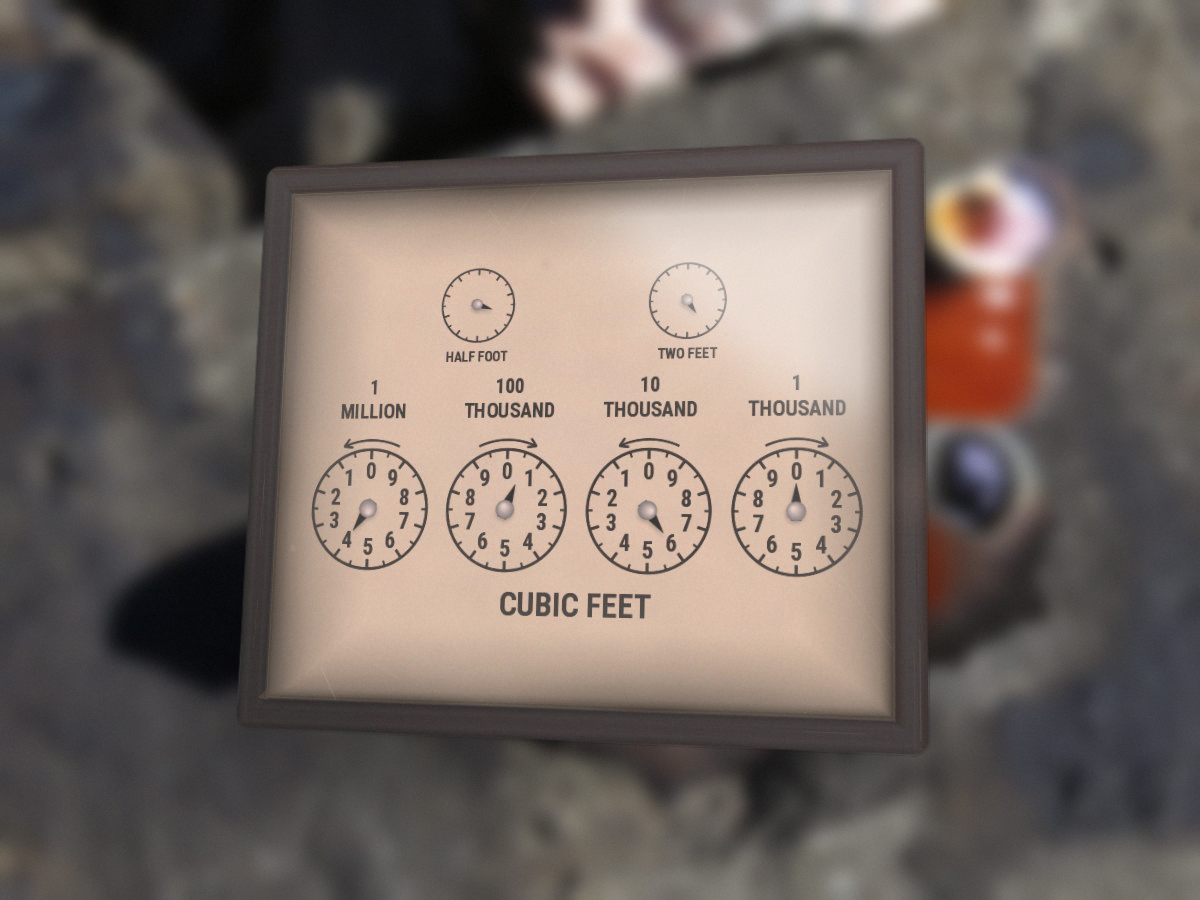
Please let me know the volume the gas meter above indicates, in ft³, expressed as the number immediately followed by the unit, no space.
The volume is 406000ft³
